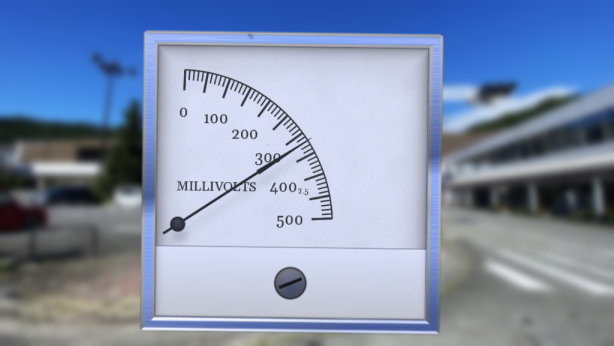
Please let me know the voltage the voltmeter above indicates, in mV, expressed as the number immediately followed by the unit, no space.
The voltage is 320mV
